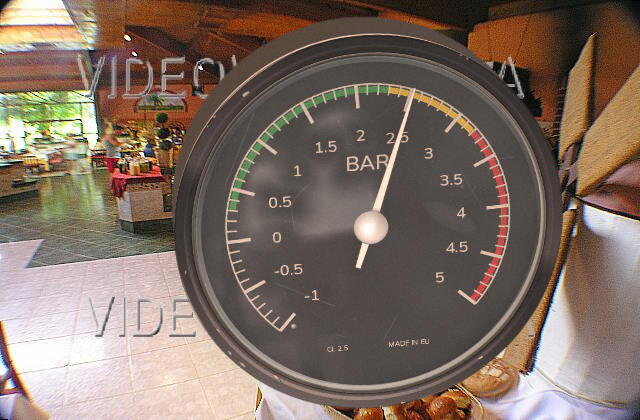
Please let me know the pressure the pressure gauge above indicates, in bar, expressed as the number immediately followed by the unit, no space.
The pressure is 2.5bar
